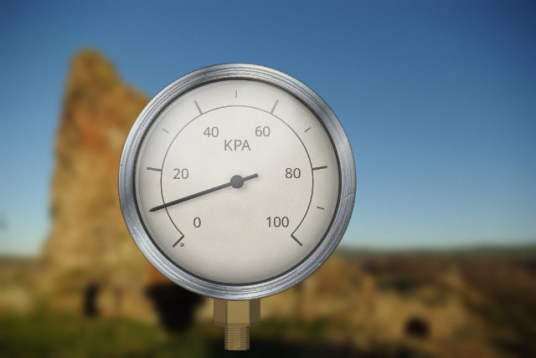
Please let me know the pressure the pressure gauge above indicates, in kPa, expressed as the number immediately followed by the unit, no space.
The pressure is 10kPa
